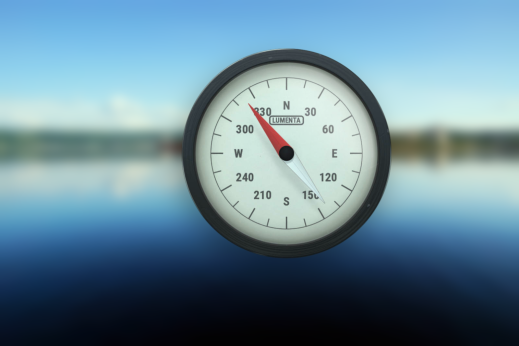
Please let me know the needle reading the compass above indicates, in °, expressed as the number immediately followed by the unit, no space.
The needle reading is 322.5°
